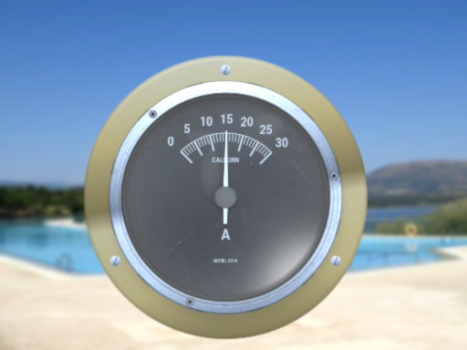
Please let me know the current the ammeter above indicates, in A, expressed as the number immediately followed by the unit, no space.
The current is 15A
